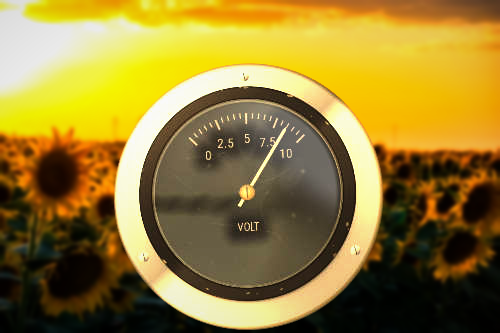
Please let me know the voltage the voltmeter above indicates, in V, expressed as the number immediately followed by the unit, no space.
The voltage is 8.5V
